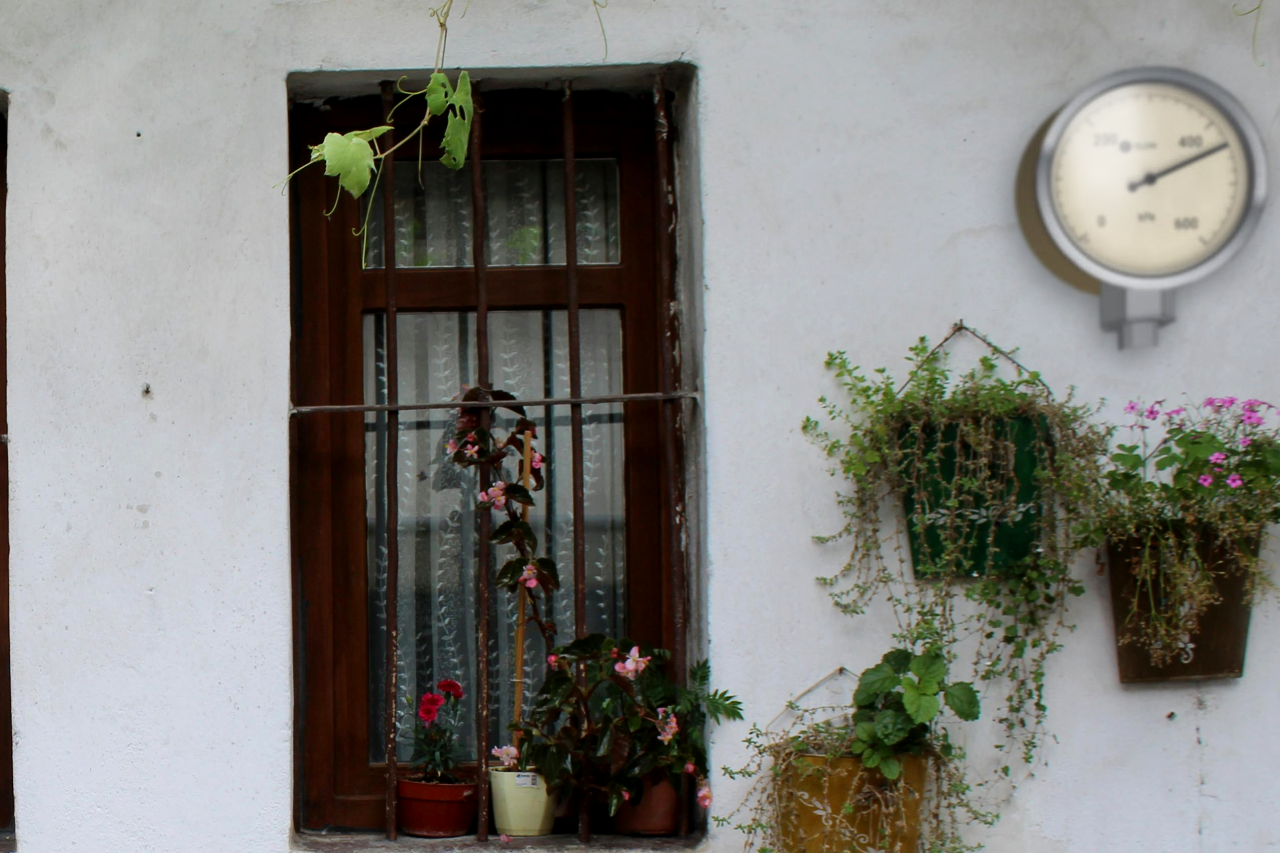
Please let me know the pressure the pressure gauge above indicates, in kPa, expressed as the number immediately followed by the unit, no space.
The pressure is 440kPa
